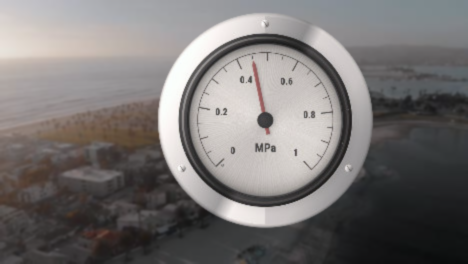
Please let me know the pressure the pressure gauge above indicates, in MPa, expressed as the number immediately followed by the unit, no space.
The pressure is 0.45MPa
